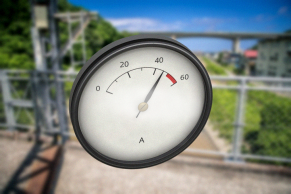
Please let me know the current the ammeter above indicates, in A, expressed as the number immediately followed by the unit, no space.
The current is 45A
